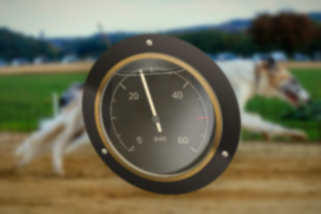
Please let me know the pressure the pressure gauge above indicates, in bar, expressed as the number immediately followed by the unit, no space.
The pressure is 27.5bar
